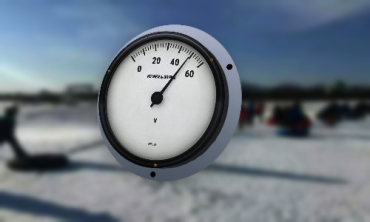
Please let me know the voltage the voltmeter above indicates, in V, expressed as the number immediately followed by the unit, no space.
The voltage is 50V
